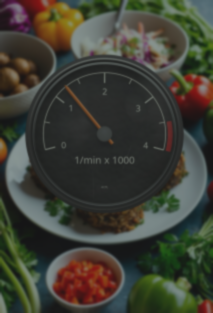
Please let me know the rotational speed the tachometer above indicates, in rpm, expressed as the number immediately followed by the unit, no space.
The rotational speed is 1250rpm
